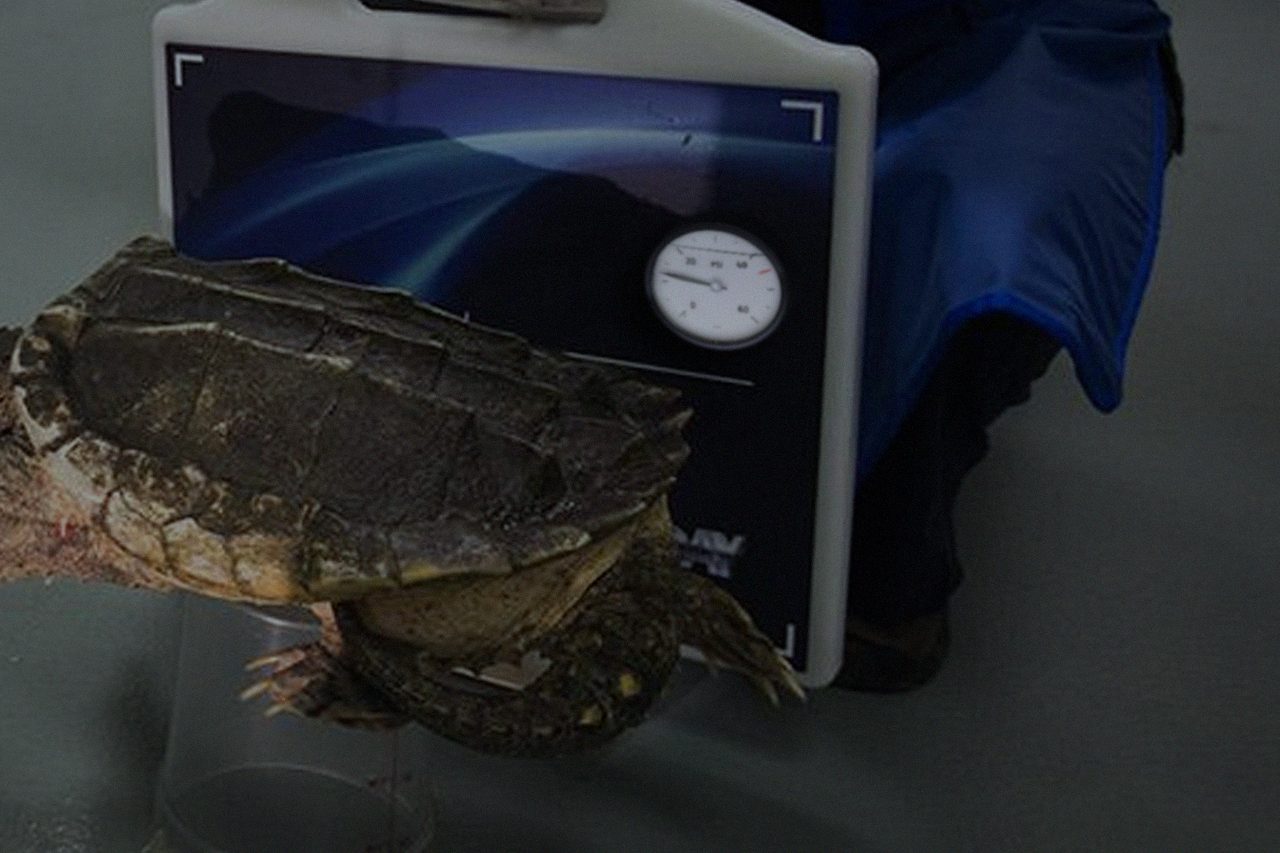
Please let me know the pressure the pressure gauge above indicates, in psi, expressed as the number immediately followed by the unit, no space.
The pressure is 12.5psi
